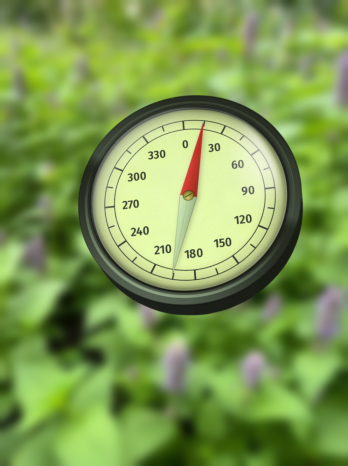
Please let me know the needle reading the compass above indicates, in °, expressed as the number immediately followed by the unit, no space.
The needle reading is 15°
